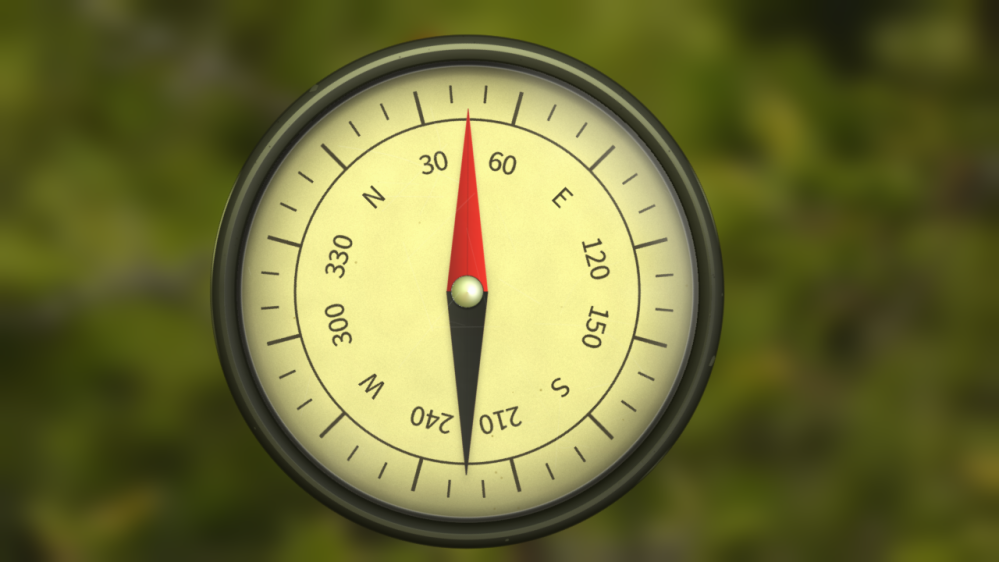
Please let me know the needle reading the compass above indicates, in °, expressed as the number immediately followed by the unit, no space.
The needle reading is 45°
